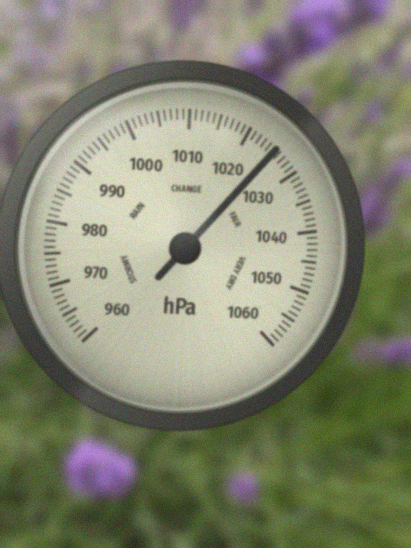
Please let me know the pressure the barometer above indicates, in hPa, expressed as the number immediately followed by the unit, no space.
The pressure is 1025hPa
